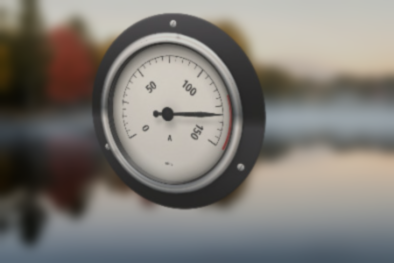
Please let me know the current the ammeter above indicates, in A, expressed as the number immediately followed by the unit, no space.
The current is 130A
